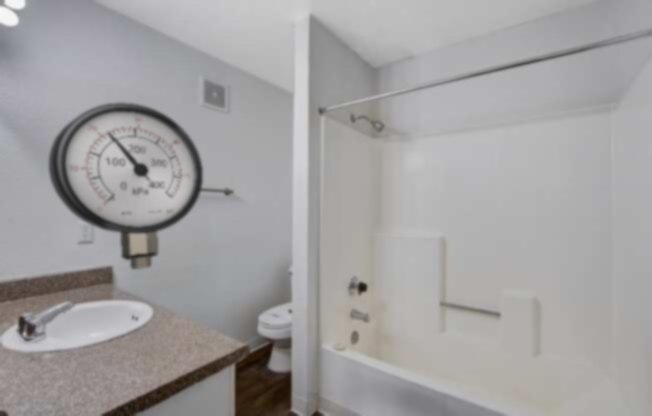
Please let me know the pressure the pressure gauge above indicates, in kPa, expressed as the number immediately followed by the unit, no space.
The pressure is 150kPa
